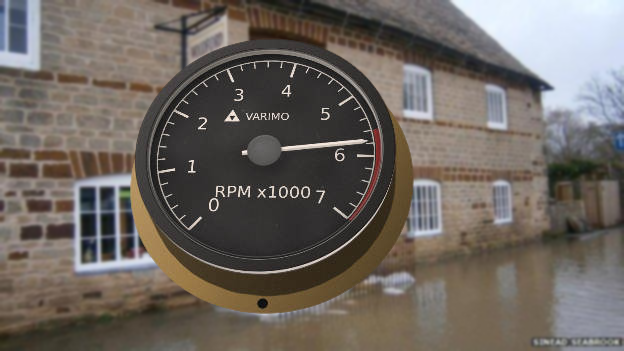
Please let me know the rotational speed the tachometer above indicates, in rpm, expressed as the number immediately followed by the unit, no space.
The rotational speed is 5800rpm
